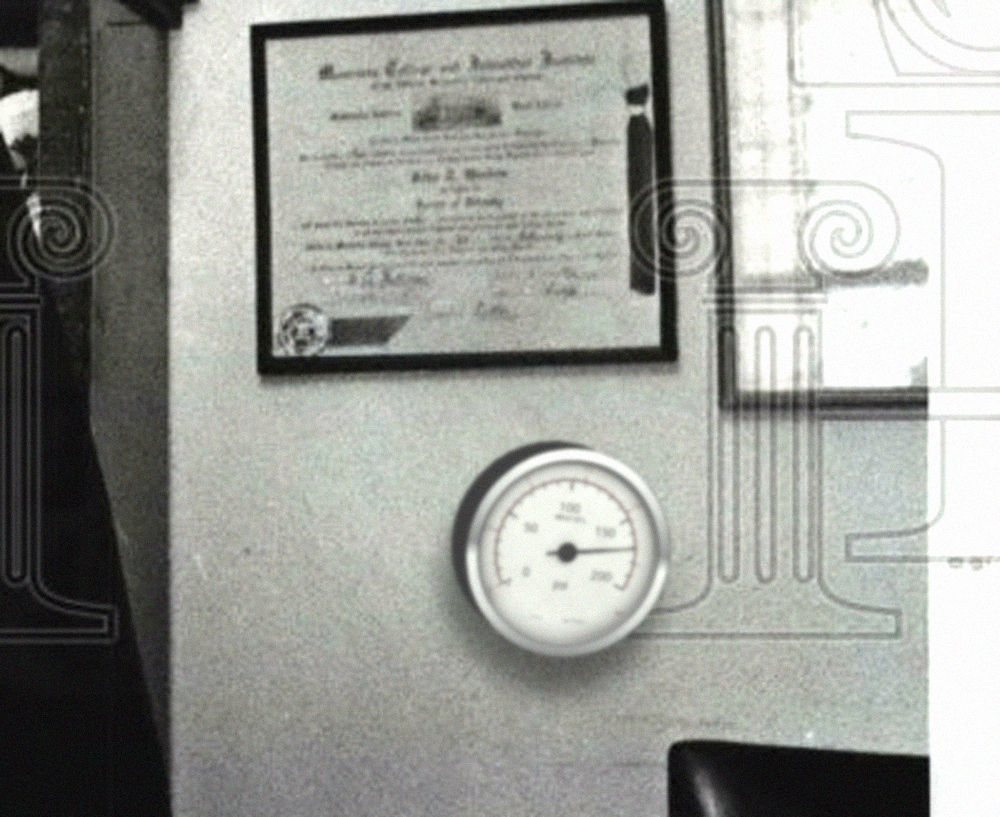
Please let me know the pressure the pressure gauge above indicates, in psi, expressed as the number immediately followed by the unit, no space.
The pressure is 170psi
